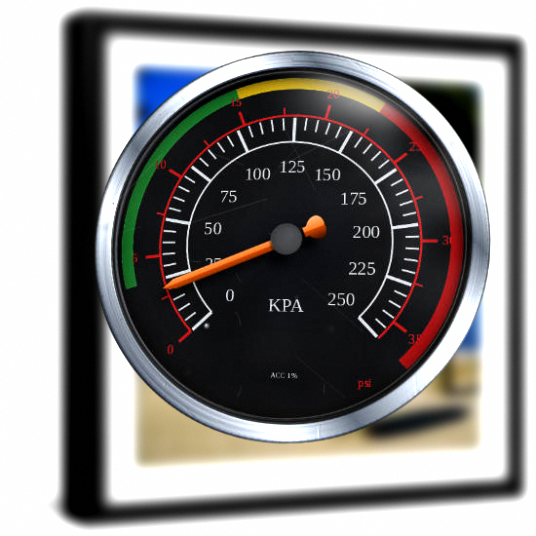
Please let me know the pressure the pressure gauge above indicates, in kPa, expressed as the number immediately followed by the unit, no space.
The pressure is 20kPa
